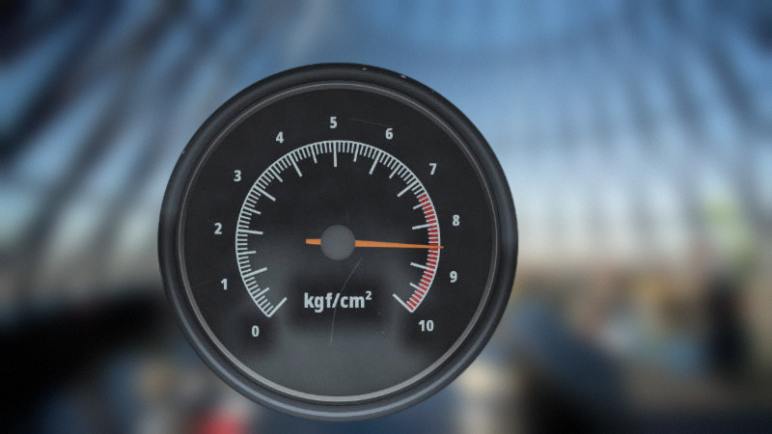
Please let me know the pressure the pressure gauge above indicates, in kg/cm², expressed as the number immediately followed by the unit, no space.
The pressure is 8.5kg/cm²
